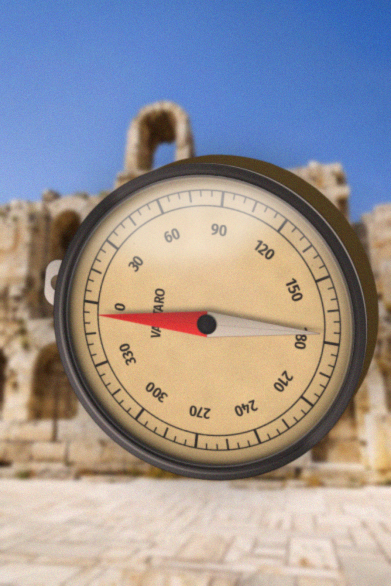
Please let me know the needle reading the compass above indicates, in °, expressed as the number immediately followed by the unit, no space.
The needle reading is 355°
